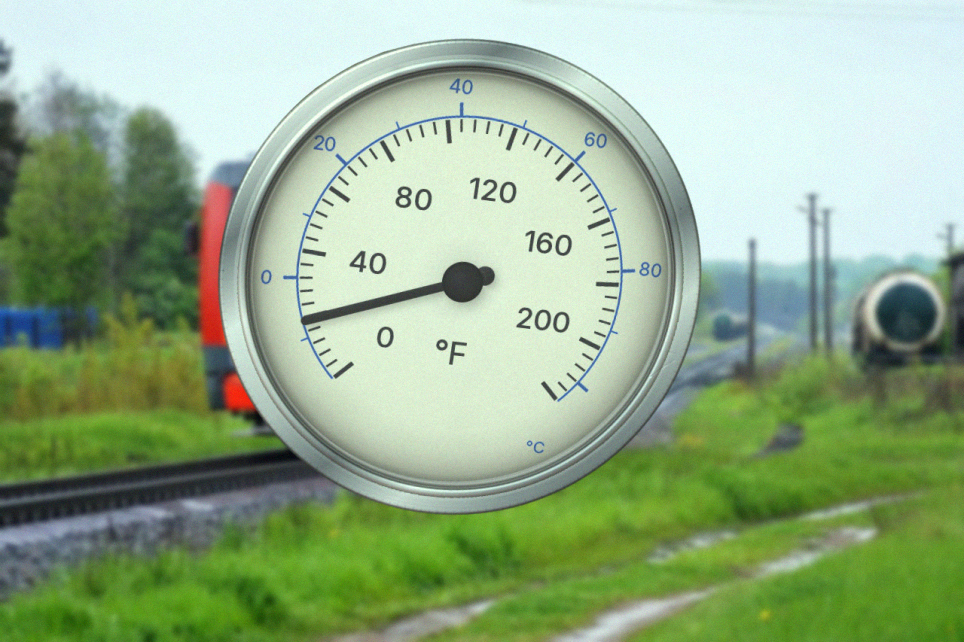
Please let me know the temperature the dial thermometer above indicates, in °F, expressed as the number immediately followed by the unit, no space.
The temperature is 20°F
